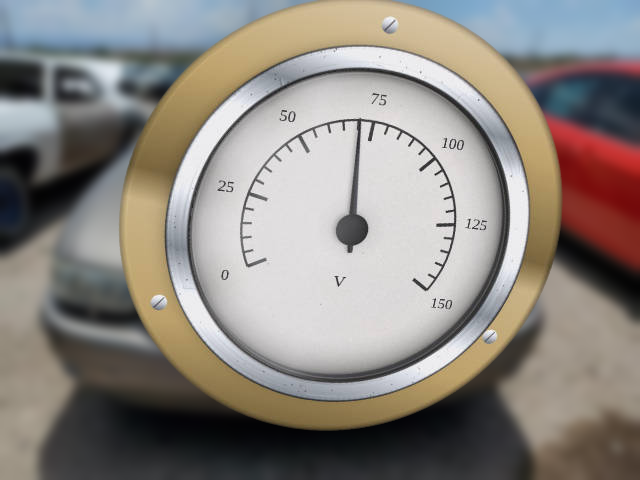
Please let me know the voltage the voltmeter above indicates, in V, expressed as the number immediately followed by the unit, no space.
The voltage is 70V
